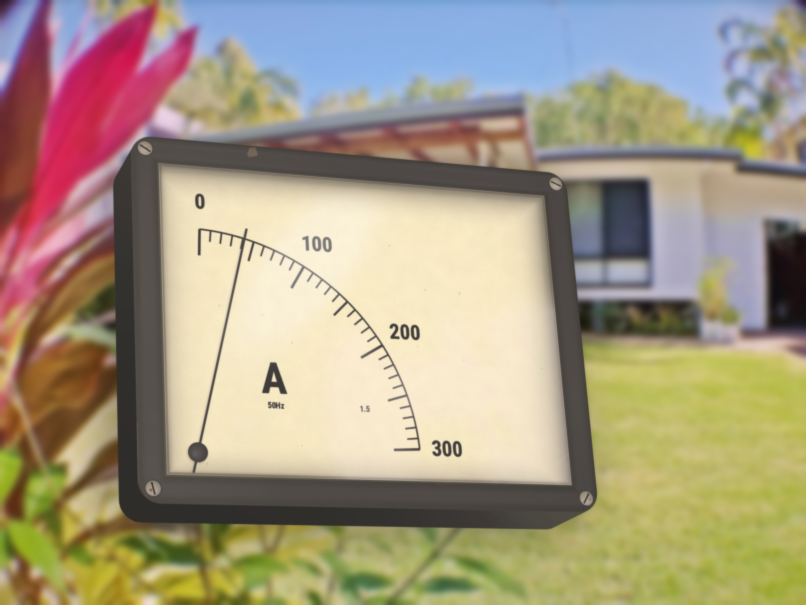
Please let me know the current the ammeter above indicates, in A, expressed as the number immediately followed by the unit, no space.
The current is 40A
